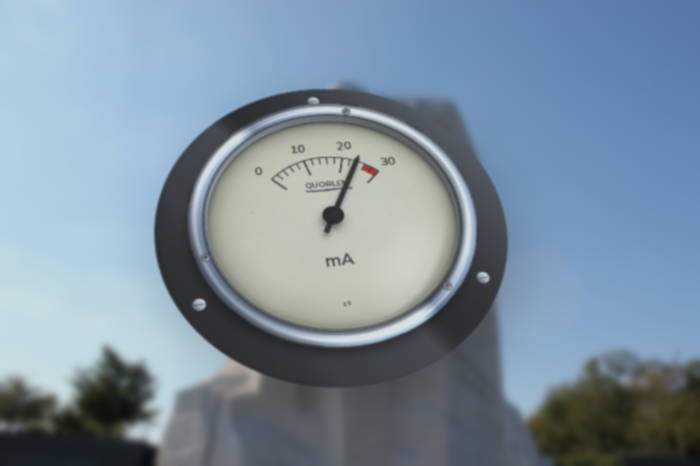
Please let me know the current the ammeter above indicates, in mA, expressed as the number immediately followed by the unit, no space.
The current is 24mA
